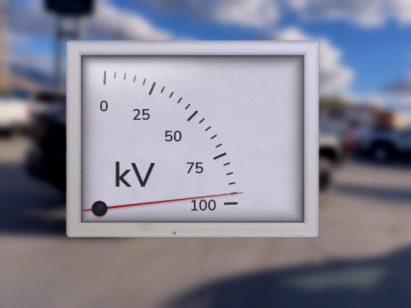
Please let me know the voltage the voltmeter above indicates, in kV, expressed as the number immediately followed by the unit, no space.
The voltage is 95kV
